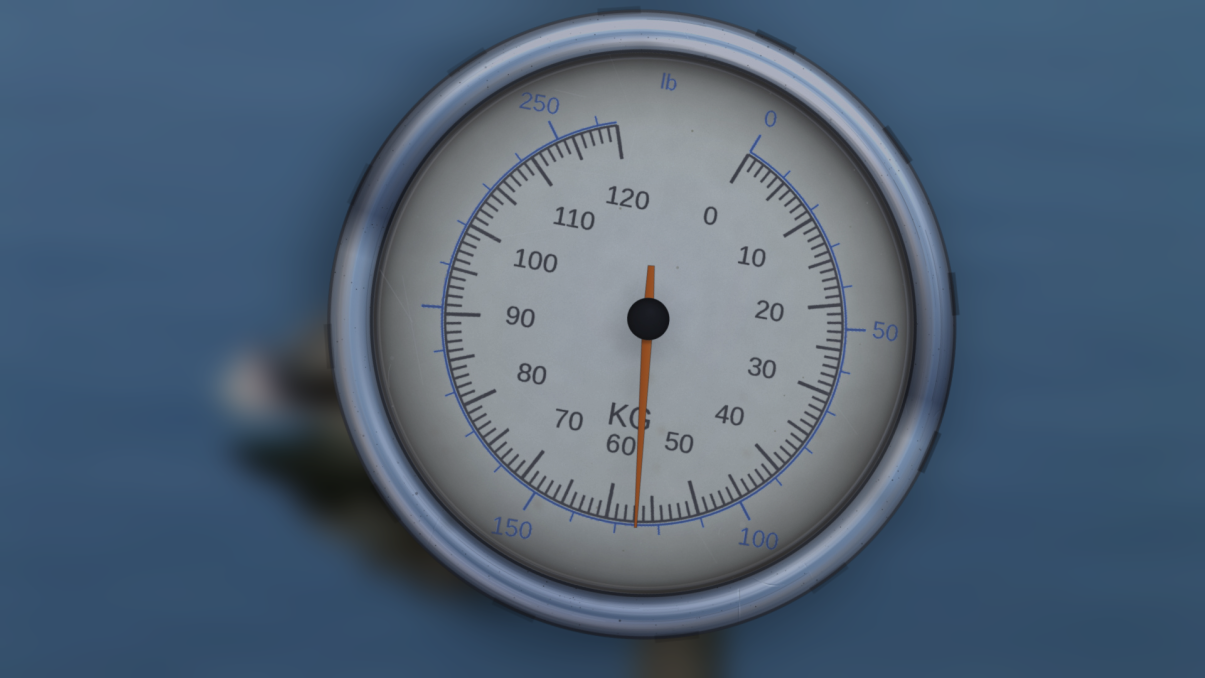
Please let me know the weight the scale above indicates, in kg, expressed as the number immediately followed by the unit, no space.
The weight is 57kg
